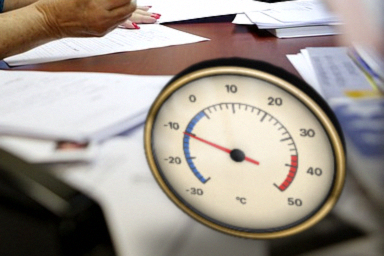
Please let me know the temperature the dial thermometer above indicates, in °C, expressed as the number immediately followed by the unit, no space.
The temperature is -10°C
